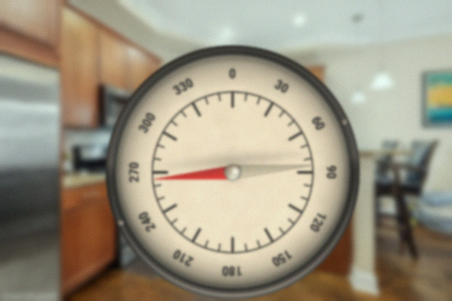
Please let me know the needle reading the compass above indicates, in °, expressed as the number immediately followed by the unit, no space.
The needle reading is 265°
